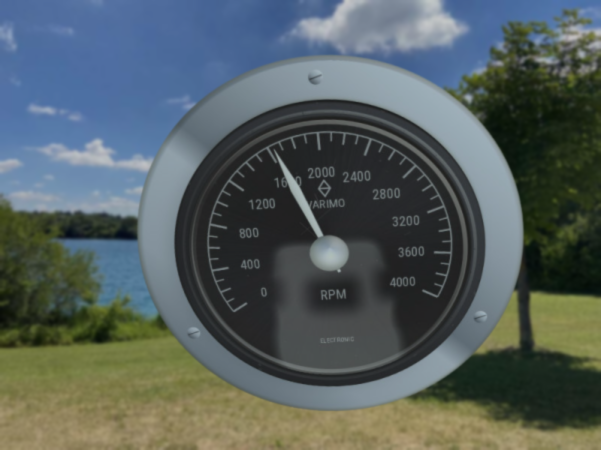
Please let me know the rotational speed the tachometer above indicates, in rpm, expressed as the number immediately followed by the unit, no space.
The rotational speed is 1650rpm
